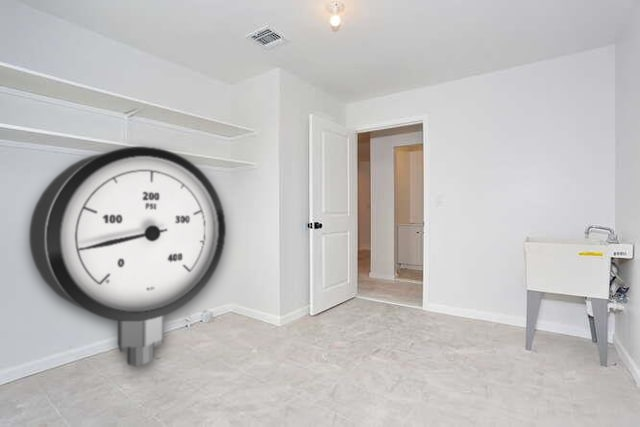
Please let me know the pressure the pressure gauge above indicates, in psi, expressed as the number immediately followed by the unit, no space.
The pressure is 50psi
